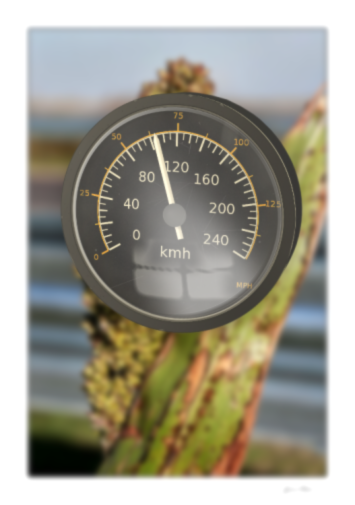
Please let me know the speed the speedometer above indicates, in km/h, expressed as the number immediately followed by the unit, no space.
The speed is 105km/h
